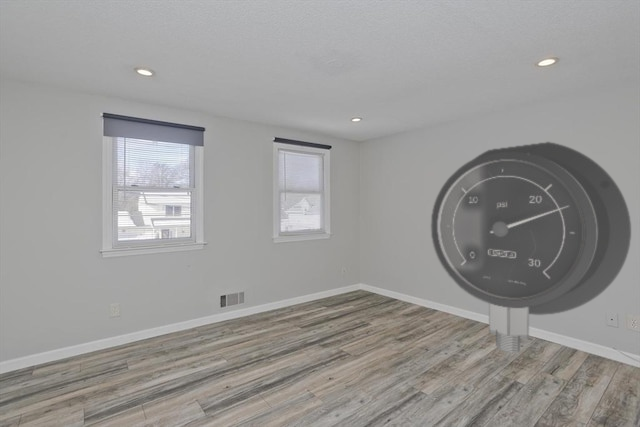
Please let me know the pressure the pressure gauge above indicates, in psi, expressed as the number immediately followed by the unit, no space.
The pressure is 22.5psi
